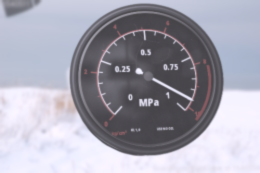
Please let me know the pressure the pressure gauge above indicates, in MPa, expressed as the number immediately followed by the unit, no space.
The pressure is 0.95MPa
